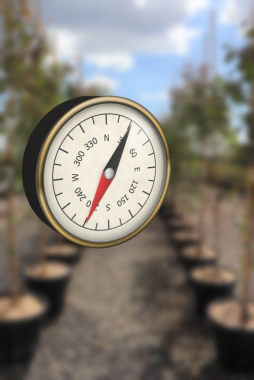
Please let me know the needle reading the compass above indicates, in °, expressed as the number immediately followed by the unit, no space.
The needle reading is 210°
